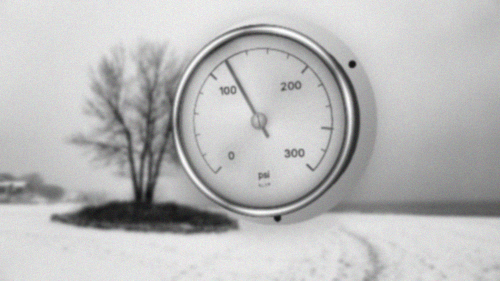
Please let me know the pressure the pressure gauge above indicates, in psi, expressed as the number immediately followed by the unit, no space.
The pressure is 120psi
